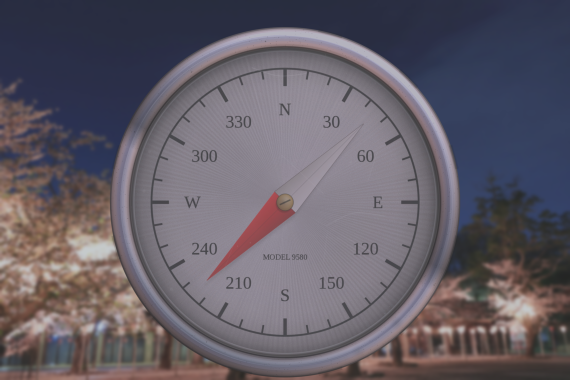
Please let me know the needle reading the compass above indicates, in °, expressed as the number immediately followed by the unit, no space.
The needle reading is 225°
